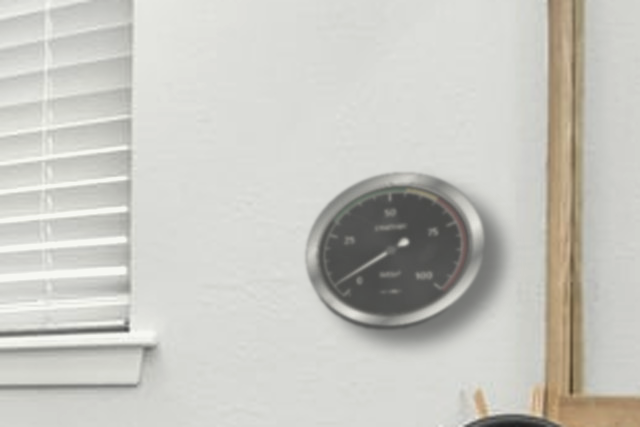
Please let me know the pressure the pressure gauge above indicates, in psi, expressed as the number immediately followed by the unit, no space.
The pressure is 5psi
